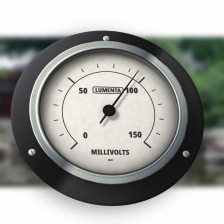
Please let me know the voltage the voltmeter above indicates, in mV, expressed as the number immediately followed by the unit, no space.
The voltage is 95mV
